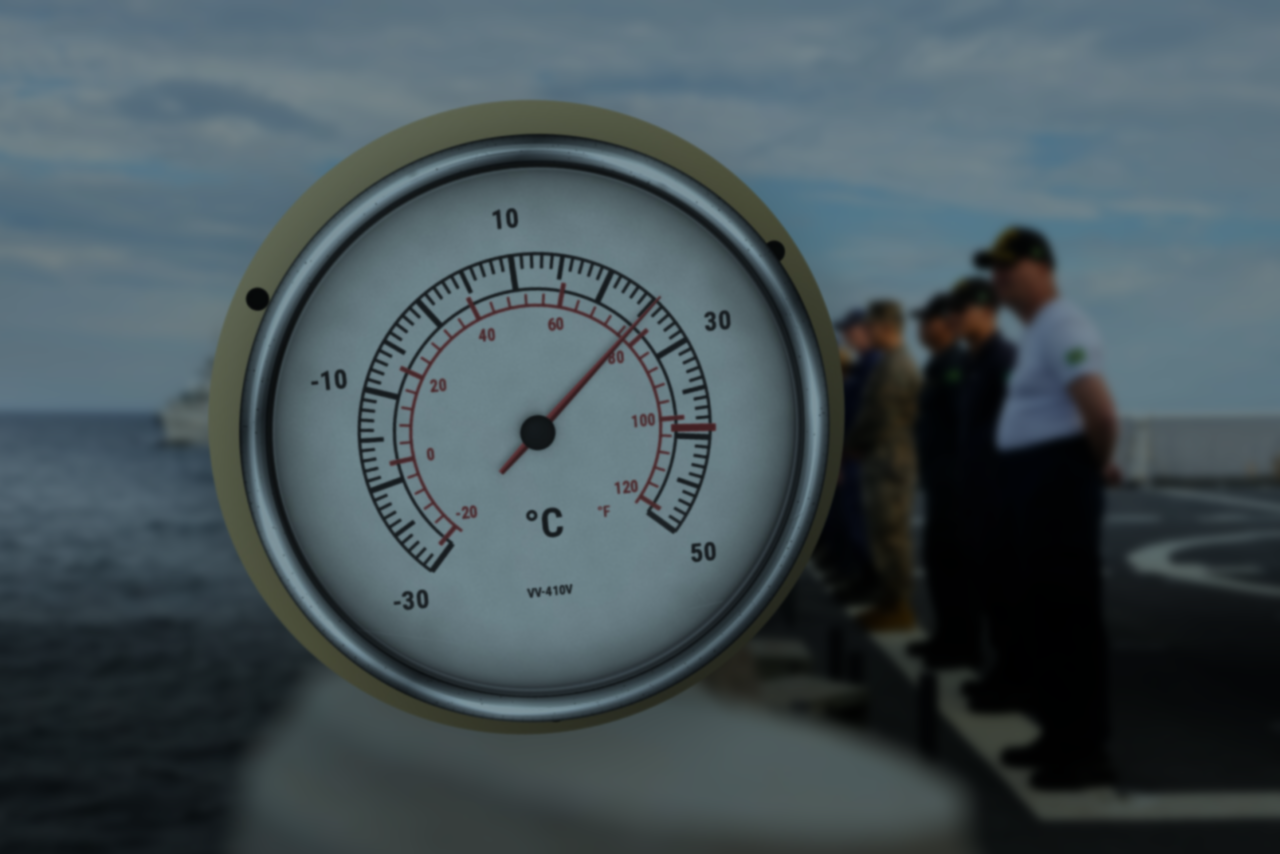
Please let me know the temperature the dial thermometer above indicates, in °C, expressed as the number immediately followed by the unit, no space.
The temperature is 25°C
